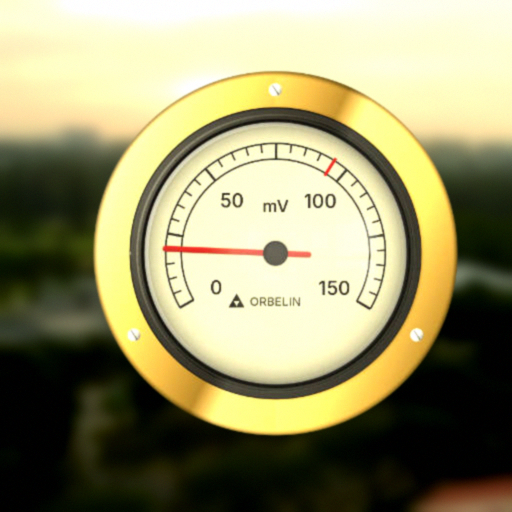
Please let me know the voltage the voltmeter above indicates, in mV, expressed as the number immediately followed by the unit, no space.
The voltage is 20mV
